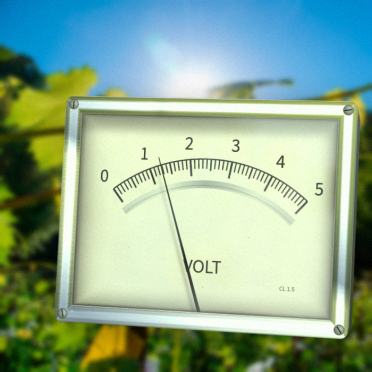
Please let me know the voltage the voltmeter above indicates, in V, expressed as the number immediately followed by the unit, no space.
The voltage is 1.3V
